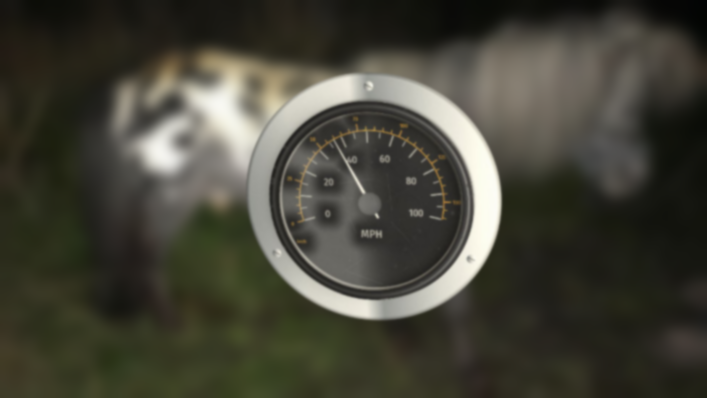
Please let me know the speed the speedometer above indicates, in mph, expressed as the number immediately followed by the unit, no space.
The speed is 37.5mph
